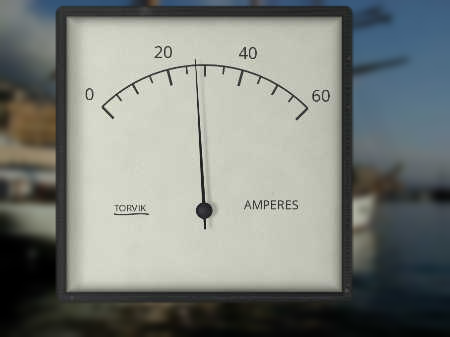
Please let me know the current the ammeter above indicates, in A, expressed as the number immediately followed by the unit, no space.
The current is 27.5A
